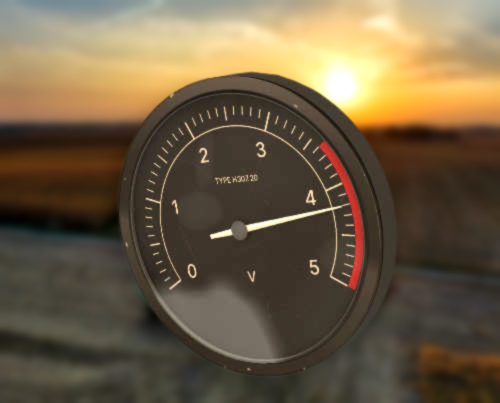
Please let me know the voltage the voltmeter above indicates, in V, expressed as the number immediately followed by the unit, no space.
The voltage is 4.2V
